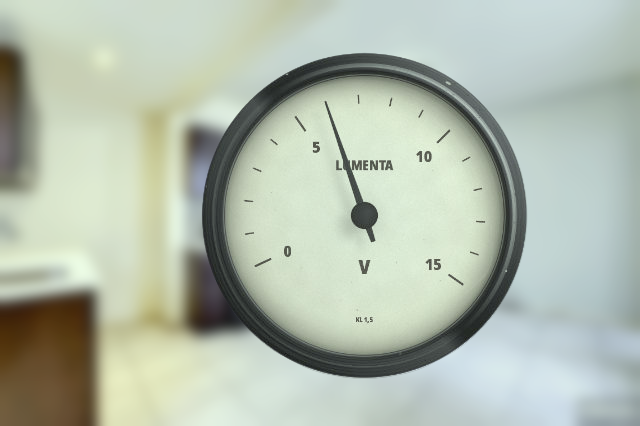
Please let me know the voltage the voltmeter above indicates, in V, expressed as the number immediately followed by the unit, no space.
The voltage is 6V
